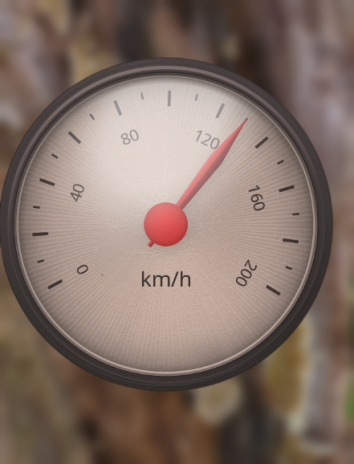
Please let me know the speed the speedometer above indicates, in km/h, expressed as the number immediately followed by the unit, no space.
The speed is 130km/h
